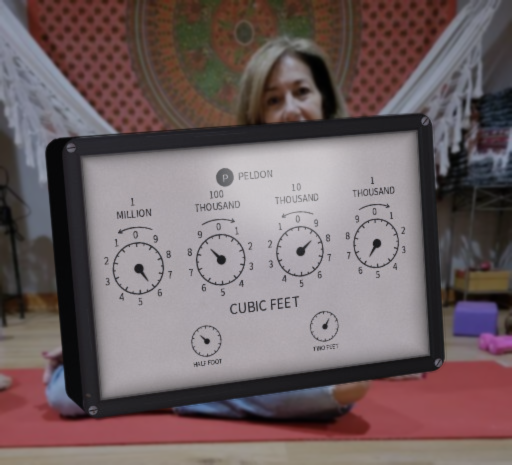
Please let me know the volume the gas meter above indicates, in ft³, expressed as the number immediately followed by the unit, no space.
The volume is 588600ft³
